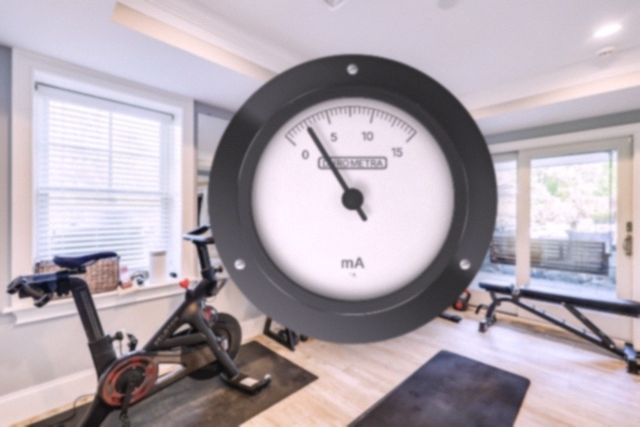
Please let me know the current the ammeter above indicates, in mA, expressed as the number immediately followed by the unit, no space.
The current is 2.5mA
